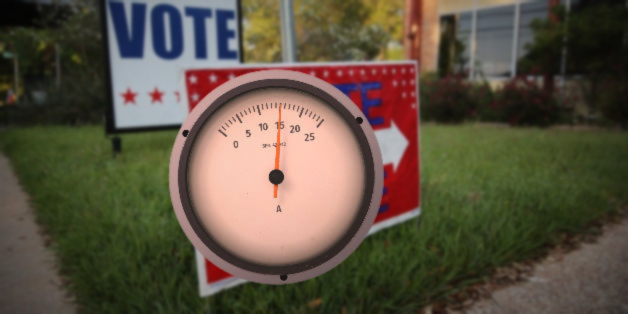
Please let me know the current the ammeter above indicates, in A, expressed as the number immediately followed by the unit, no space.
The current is 15A
